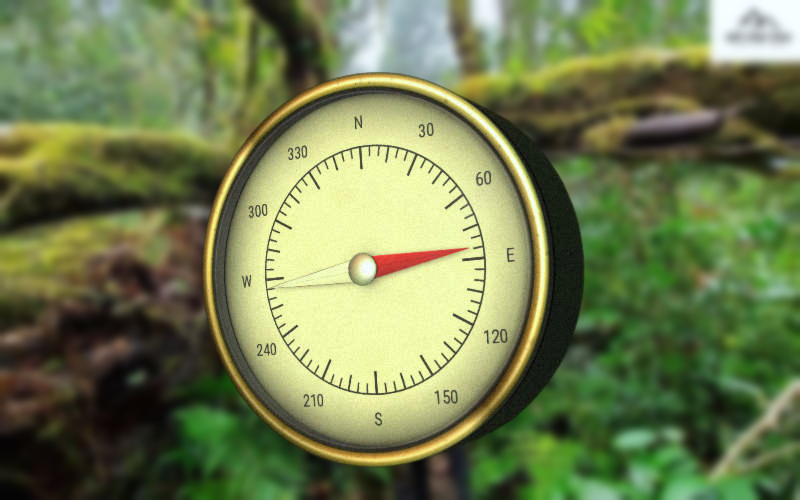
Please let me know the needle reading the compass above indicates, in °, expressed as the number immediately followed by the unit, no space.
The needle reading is 85°
